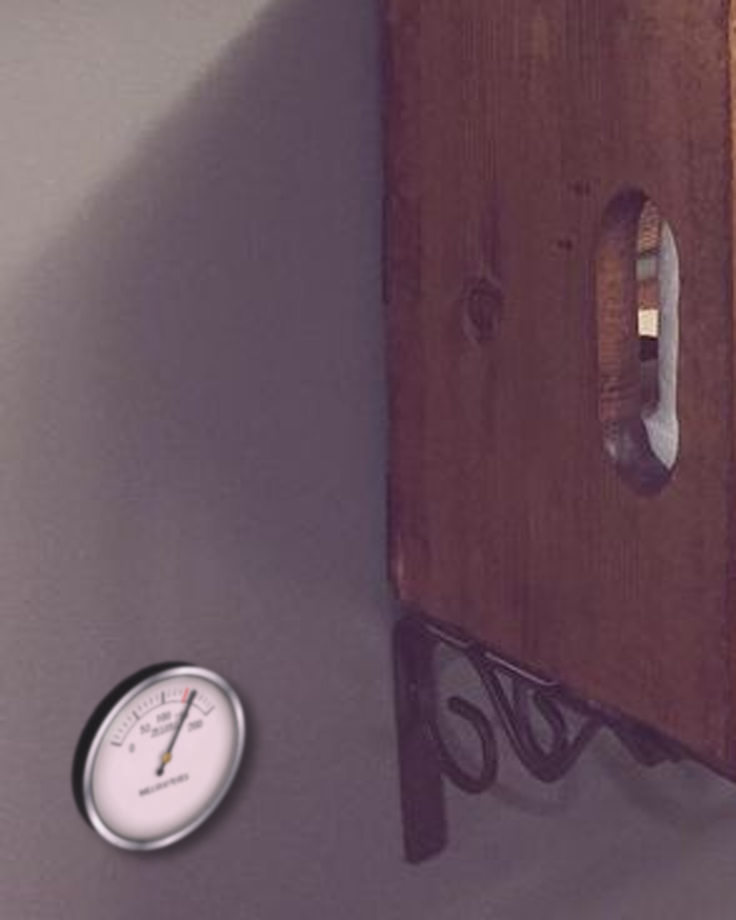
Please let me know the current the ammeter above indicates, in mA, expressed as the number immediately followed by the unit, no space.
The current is 150mA
